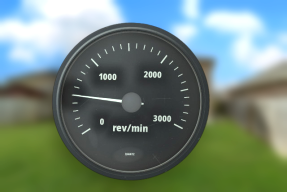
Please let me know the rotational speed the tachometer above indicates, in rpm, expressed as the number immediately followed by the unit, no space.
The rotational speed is 500rpm
